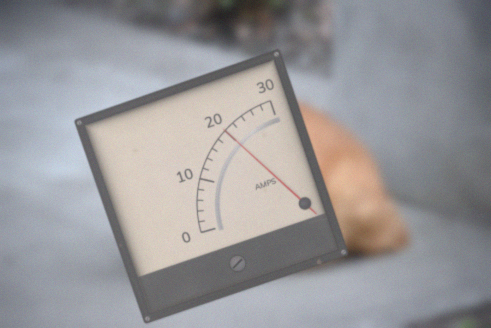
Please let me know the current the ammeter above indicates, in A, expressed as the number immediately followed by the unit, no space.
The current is 20A
